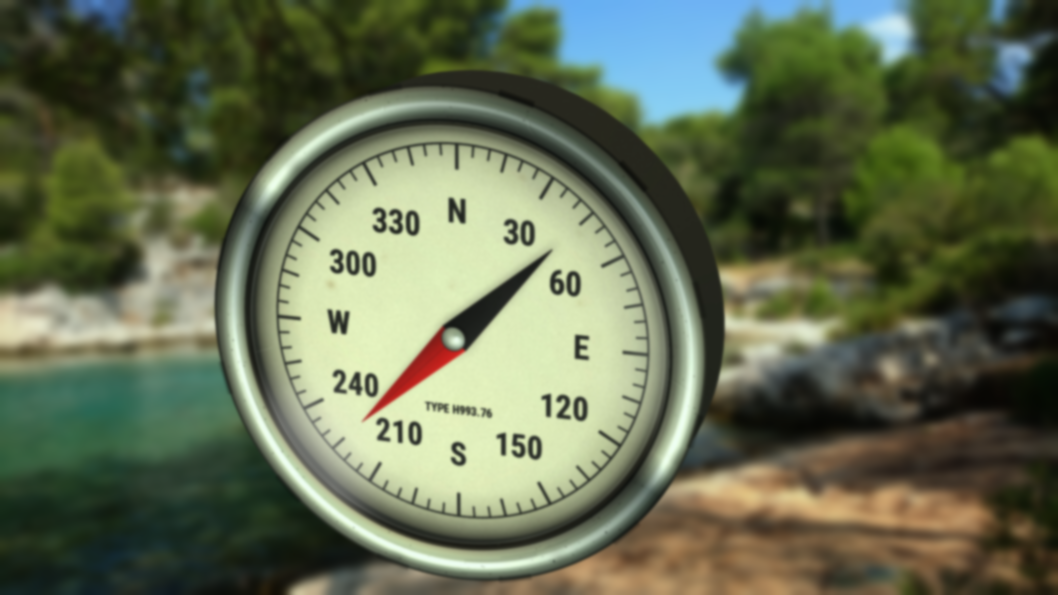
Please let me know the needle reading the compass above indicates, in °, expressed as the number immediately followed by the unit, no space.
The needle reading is 225°
